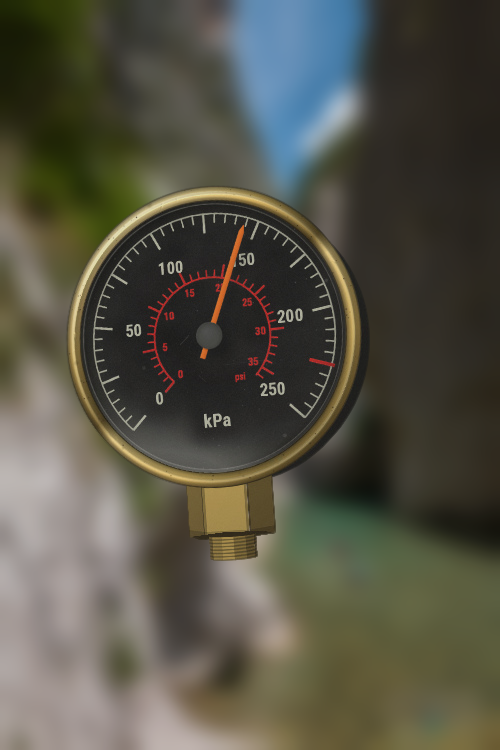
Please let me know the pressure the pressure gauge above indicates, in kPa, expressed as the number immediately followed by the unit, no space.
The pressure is 145kPa
